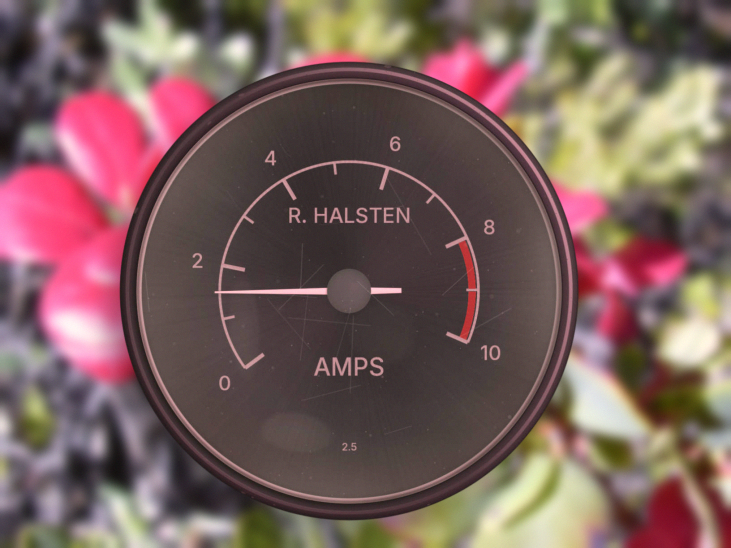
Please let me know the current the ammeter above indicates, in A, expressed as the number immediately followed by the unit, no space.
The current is 1.5A
